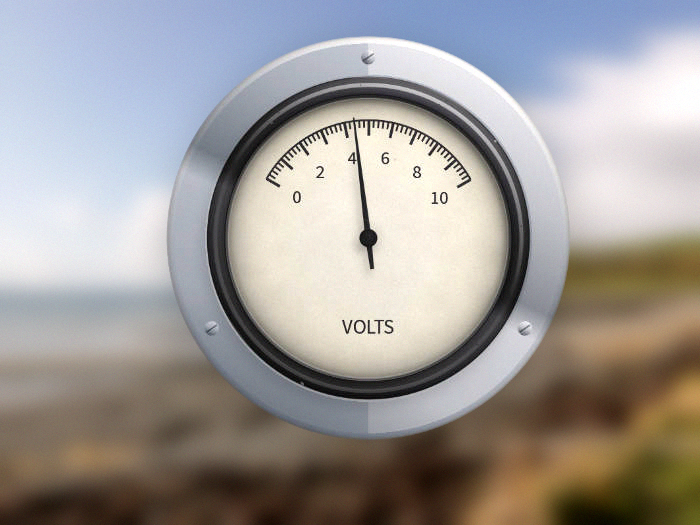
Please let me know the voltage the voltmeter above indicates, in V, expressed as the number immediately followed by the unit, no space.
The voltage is 4.4V
